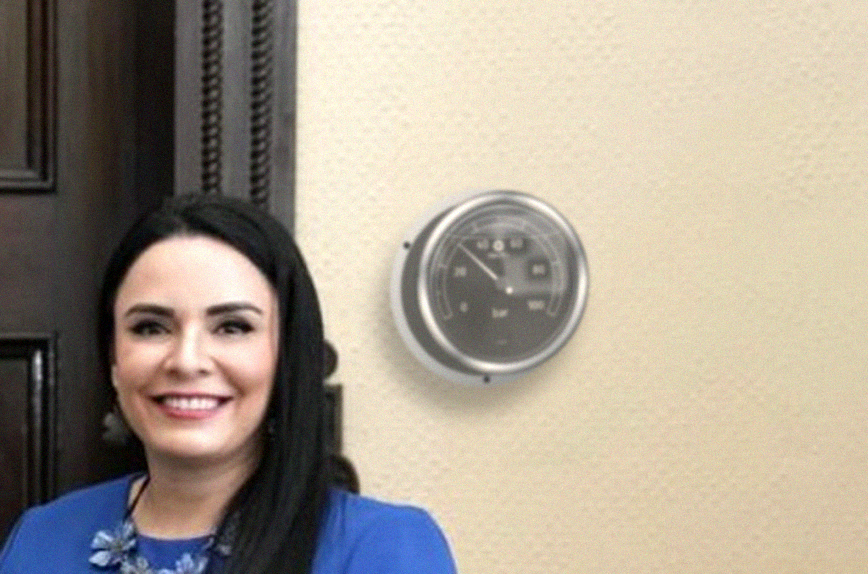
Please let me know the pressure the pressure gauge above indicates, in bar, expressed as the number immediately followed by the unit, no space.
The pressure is 30bar
